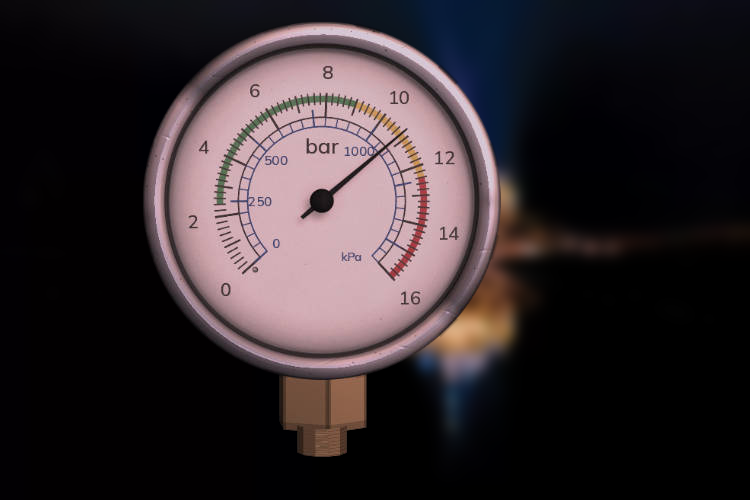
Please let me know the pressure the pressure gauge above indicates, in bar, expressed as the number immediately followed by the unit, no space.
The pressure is 10.8bar
